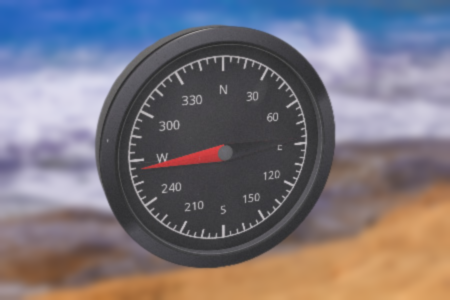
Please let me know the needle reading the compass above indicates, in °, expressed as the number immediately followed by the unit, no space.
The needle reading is 265°
